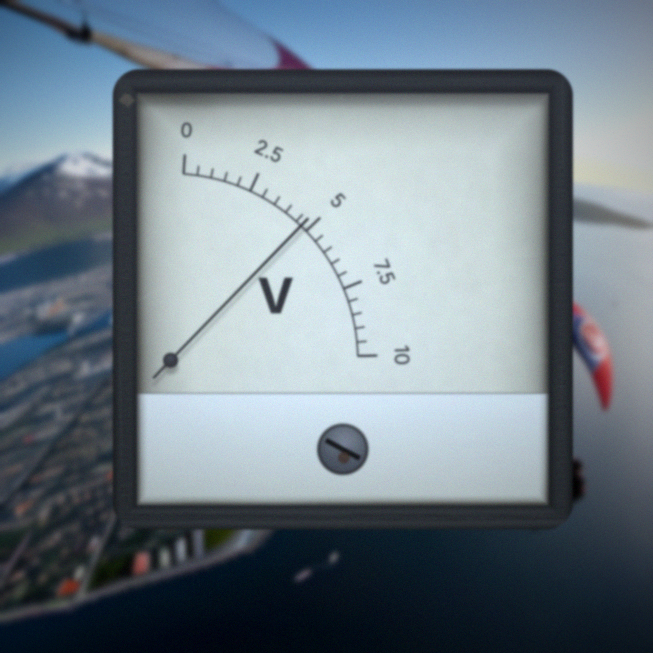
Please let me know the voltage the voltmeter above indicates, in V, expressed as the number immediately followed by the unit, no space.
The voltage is 4.75V
